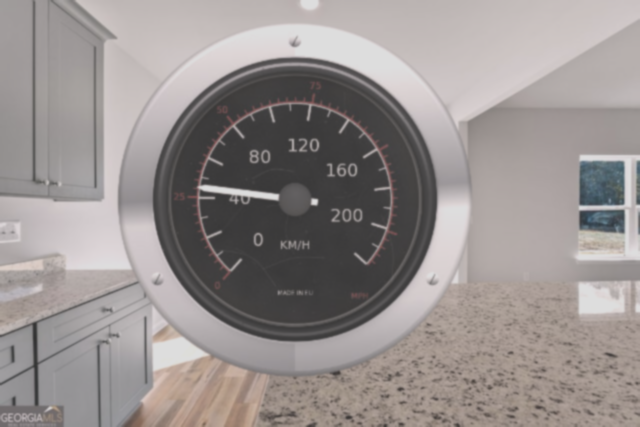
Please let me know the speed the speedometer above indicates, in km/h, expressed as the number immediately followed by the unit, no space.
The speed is 45km/h
